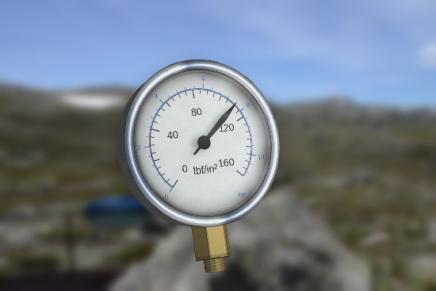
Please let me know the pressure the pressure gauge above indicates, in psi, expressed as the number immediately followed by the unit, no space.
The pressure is 110psi
